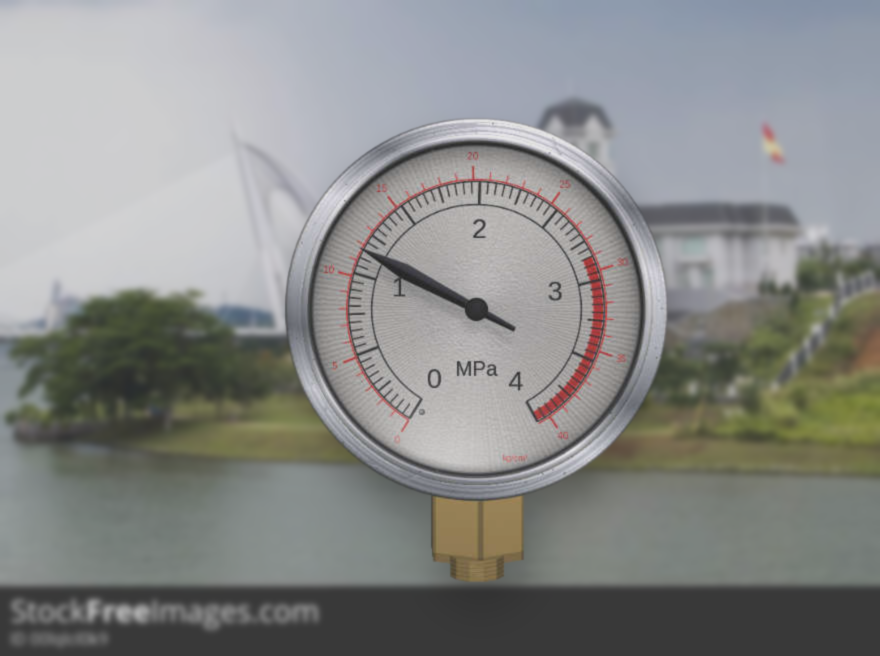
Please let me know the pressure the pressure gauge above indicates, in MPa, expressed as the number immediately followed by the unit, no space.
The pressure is 1.15MPa
